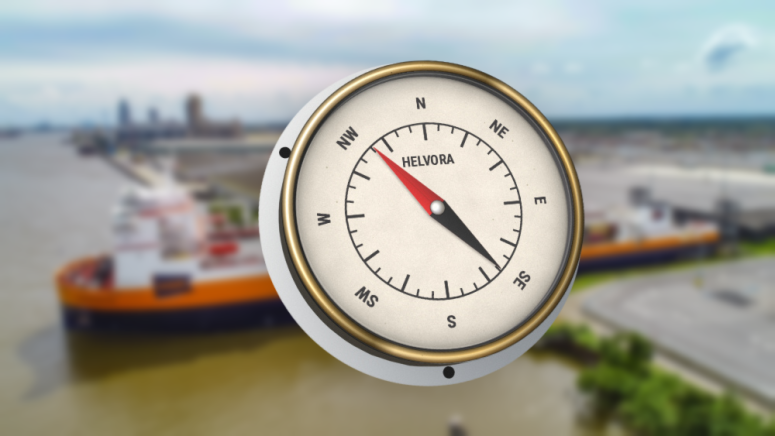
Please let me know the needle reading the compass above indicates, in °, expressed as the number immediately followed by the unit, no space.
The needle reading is 320°
